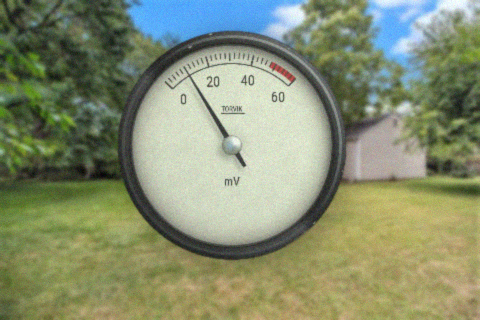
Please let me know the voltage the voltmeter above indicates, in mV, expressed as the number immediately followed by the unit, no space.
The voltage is 10mV
